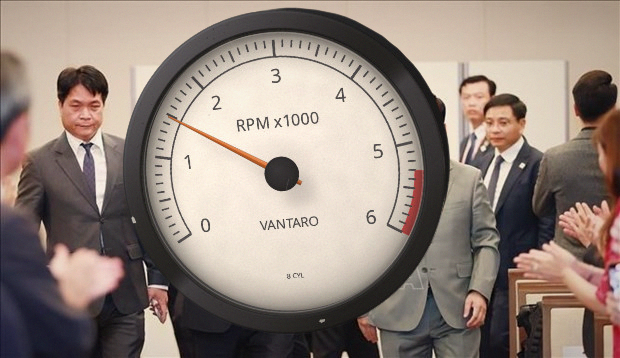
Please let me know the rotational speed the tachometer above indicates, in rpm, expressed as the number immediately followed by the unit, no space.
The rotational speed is 1500rpm
